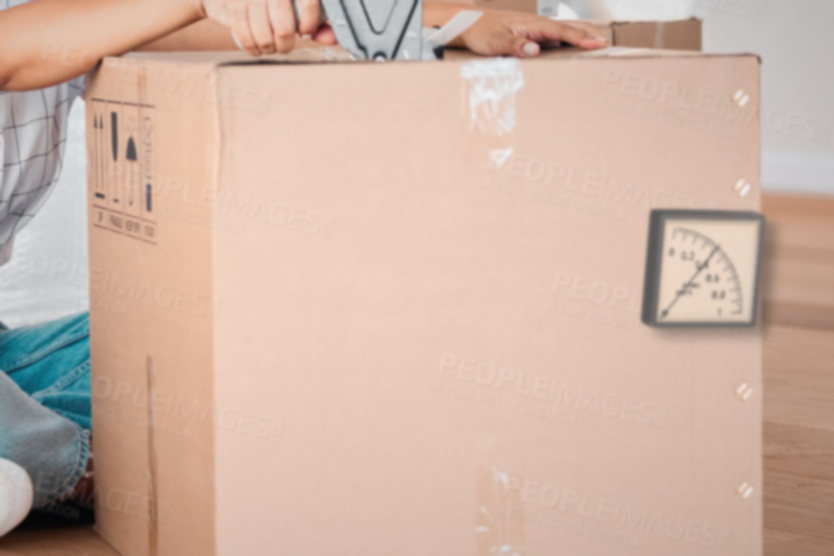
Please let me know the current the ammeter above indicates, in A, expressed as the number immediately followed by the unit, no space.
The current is 0.4A
